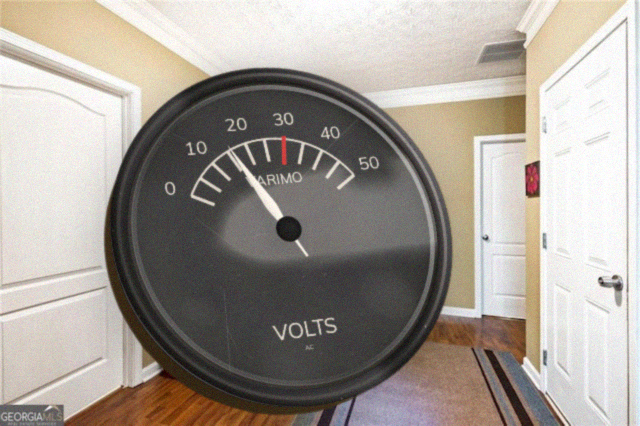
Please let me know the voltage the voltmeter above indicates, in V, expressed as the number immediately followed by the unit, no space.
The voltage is 15V
